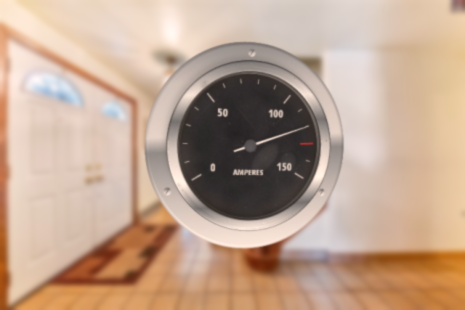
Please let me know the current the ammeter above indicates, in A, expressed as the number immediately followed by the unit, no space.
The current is 120A
